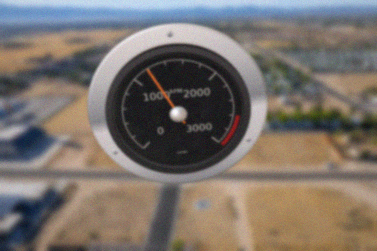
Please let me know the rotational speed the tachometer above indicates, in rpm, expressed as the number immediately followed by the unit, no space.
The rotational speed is 1200rpm
